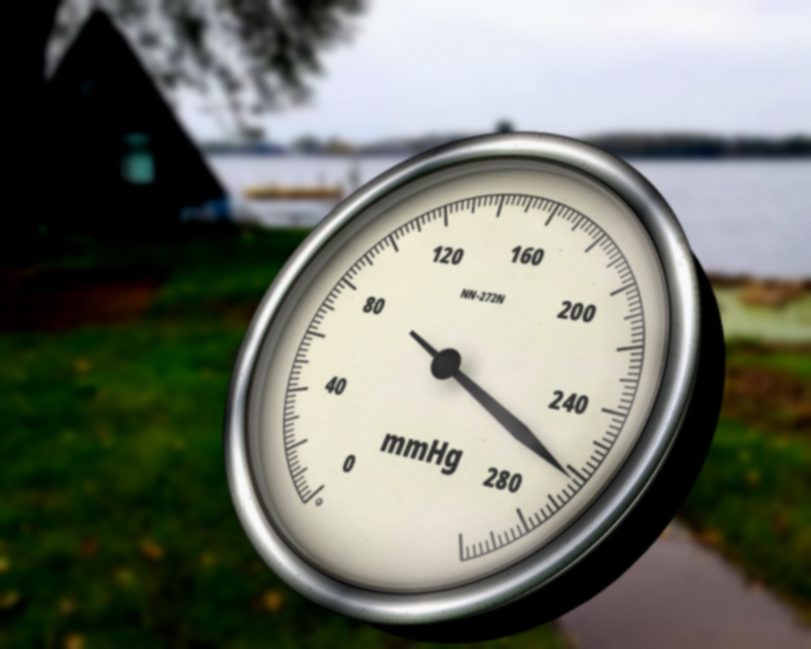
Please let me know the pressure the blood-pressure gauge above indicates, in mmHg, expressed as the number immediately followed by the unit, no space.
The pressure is 262mmHg
